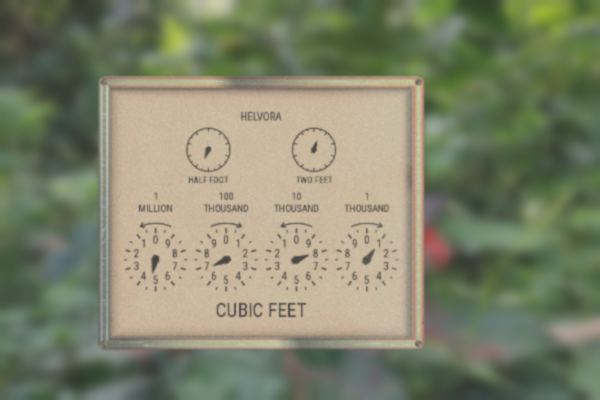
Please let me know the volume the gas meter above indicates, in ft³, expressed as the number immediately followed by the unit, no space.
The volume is 468100ft³
